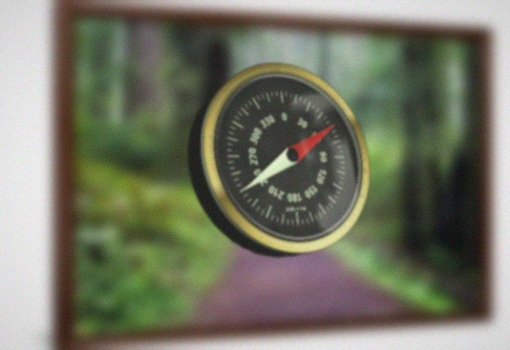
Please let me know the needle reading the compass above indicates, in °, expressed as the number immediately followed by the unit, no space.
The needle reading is 60°
